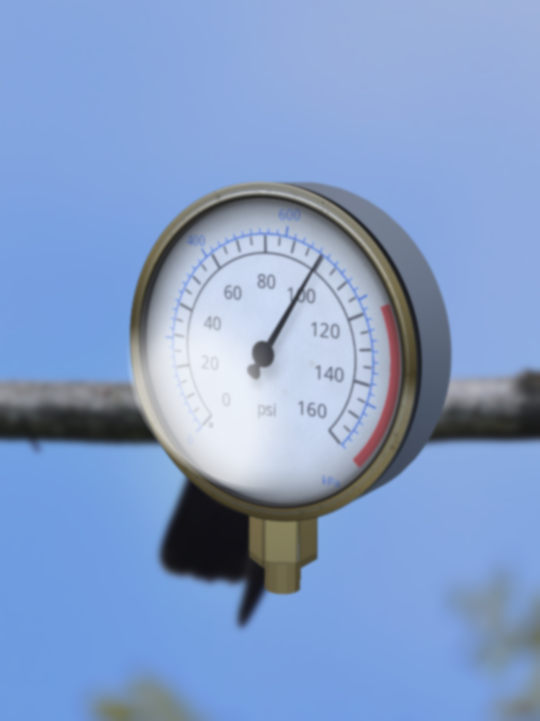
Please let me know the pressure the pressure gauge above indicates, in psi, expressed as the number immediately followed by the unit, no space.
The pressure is 100psi
